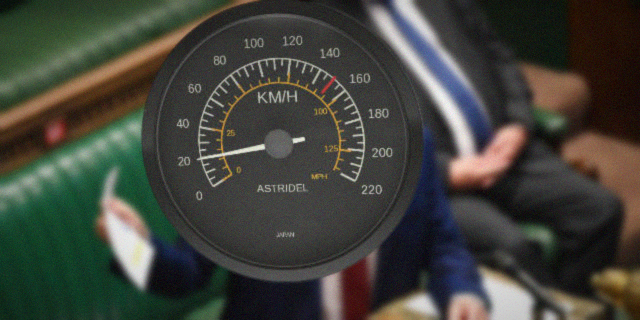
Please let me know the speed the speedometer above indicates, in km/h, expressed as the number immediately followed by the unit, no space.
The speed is 20km/h
